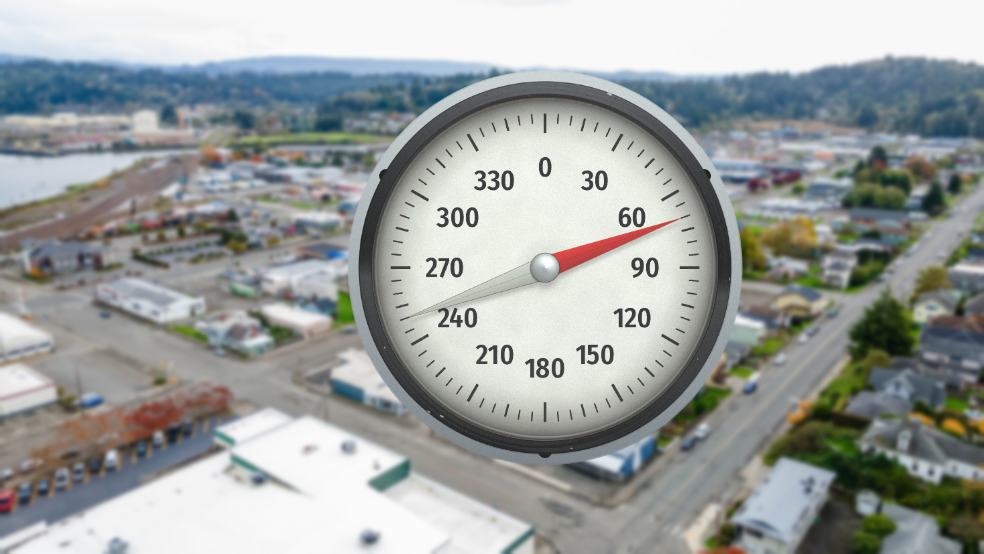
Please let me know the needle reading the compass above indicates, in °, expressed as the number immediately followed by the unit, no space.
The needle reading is 70°
